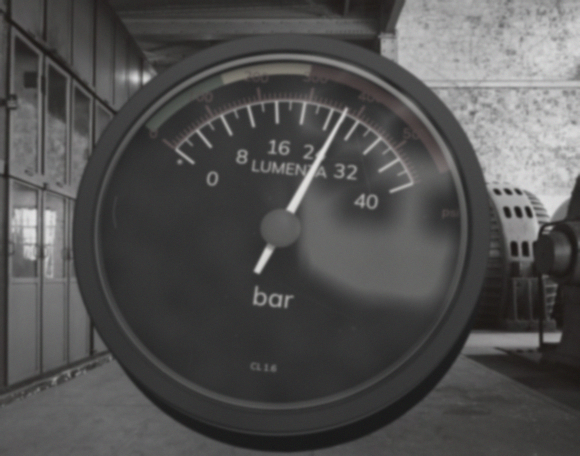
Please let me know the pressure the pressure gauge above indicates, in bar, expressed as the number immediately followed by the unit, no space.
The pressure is 26bar
